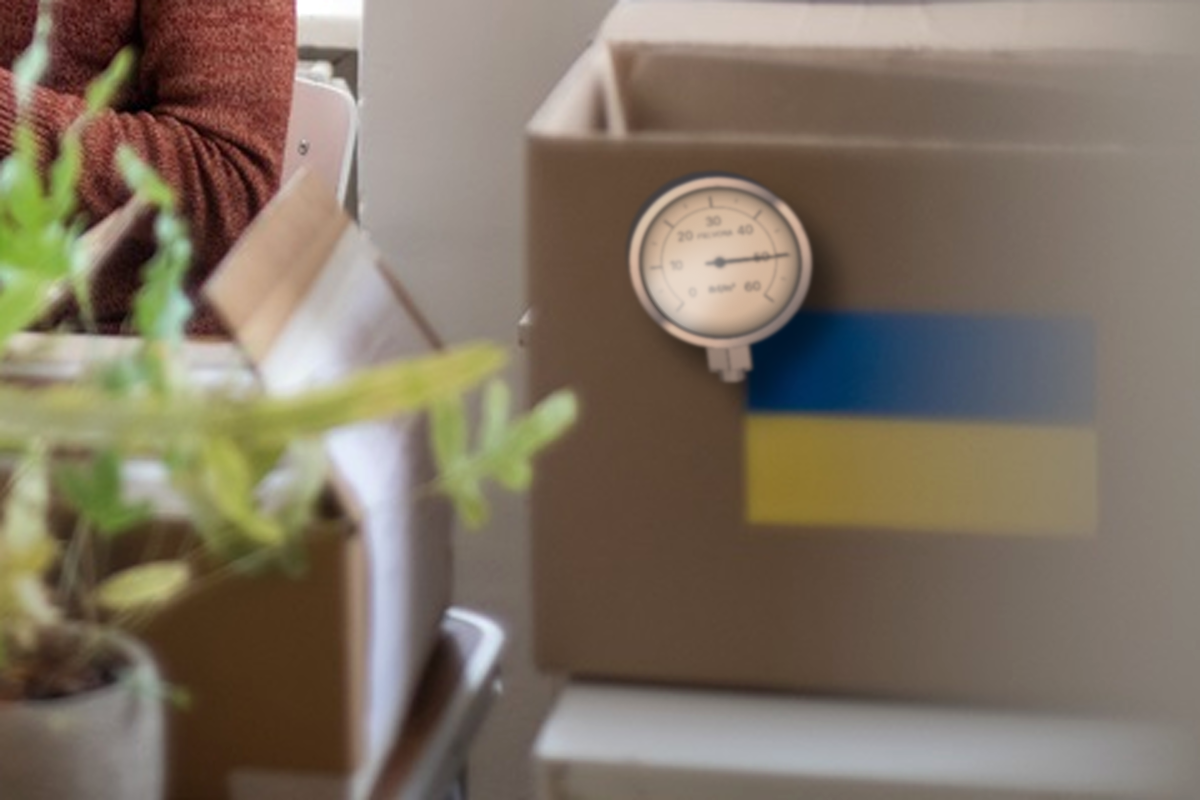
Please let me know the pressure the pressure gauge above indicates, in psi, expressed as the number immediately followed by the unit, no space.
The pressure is 50psi
